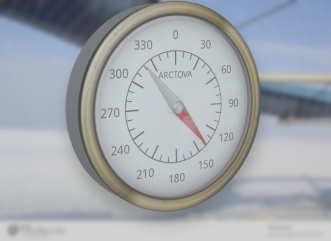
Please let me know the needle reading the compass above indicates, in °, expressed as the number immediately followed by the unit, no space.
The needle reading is 140°
